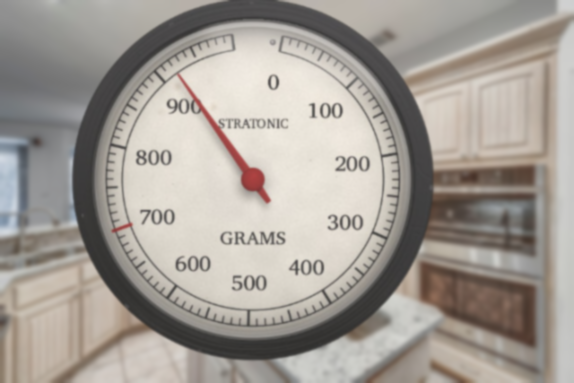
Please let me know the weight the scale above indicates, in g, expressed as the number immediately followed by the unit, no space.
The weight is 920g
